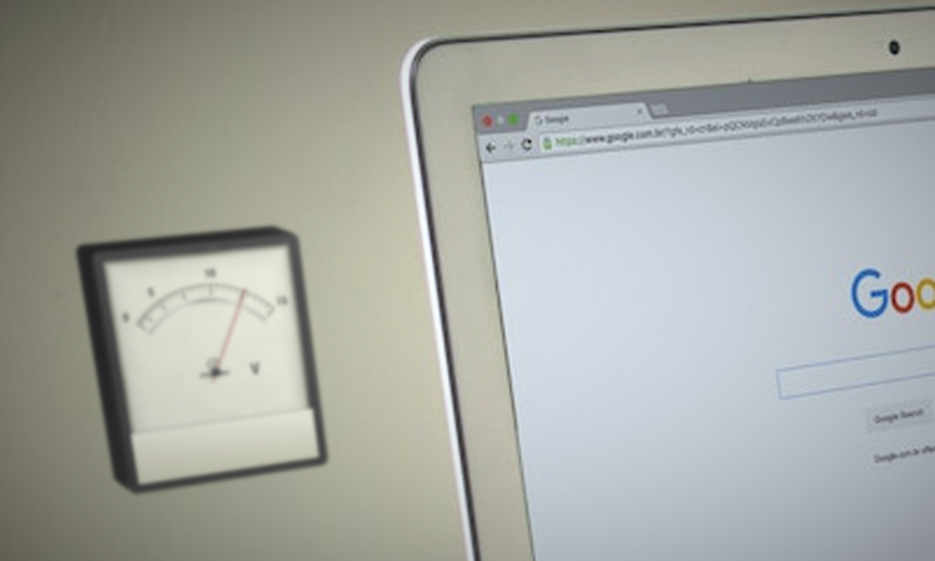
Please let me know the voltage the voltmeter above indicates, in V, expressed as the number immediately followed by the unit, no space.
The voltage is 12.5V
